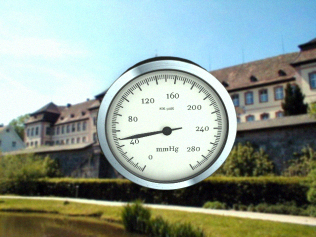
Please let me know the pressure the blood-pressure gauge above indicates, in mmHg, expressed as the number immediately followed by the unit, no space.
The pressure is 50mmHg
